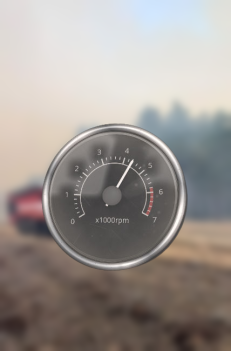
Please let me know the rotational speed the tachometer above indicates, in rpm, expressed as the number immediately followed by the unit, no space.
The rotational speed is 4400rpm
